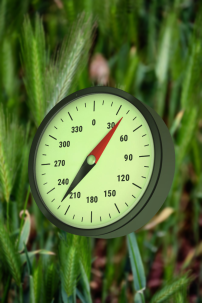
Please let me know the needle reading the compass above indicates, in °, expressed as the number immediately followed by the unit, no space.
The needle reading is 40°
